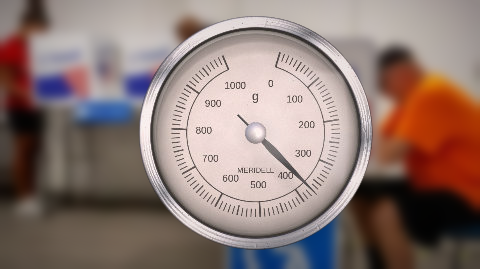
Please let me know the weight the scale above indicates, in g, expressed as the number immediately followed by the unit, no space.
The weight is 370g
